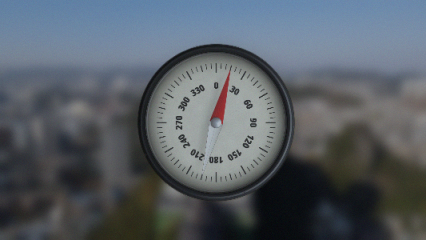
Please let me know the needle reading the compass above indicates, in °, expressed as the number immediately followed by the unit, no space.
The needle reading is 15°
